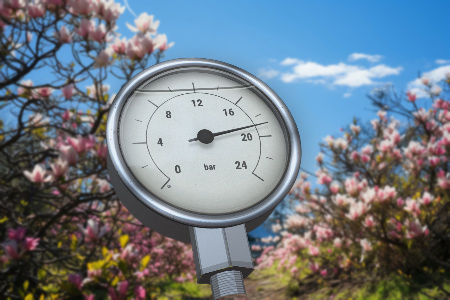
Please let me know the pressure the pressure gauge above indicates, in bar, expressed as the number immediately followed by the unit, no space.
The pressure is 19bar
